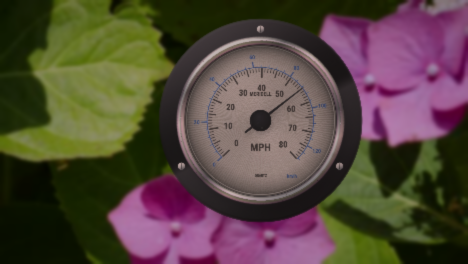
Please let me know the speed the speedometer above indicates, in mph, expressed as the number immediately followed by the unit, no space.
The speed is 55mph
